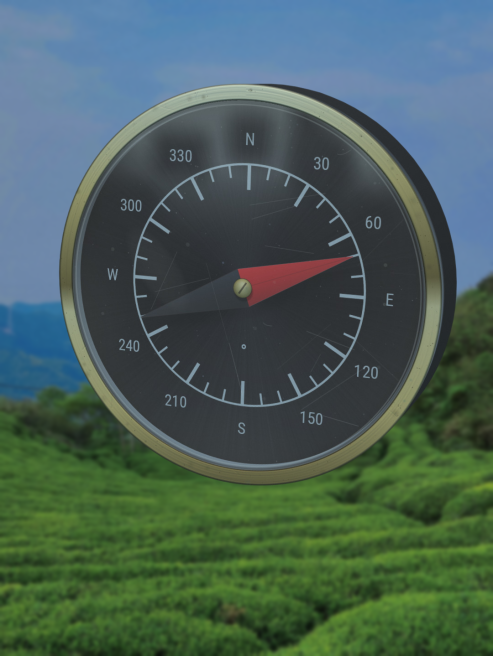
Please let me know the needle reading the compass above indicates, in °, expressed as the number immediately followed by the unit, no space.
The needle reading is 70°
